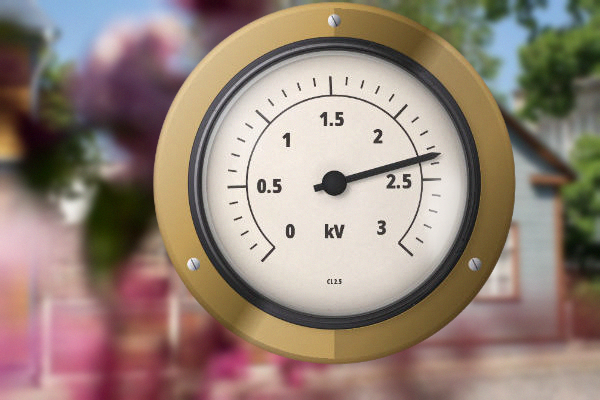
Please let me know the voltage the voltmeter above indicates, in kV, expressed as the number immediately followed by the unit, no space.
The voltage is 2.35kV
